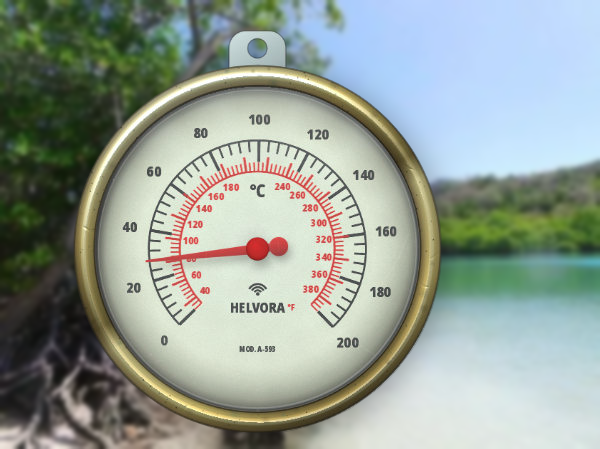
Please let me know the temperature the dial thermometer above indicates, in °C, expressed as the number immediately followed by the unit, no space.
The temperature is 28°C
